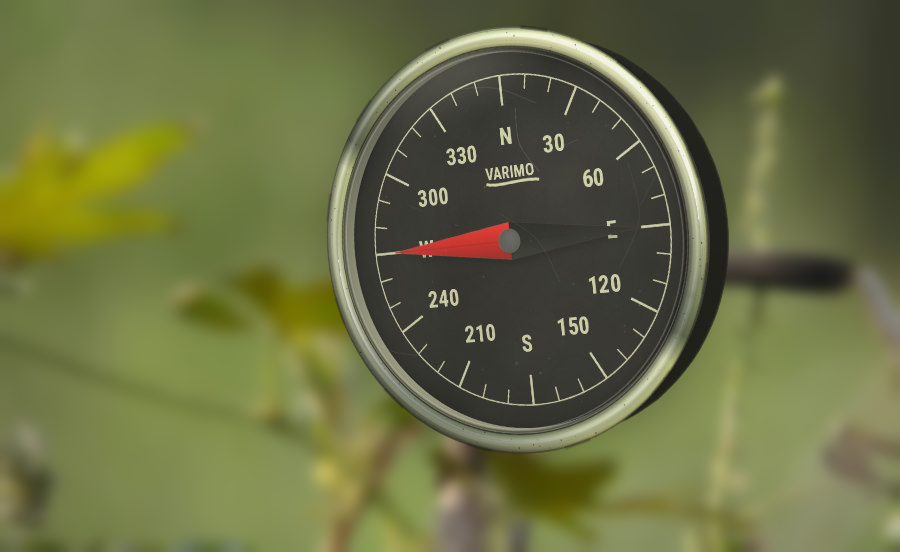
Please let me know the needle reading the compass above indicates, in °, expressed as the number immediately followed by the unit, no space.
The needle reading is 270°
